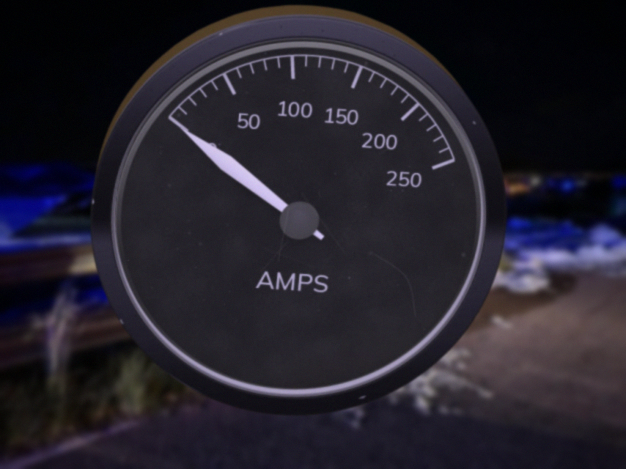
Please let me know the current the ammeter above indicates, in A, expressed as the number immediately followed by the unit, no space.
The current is 0A
